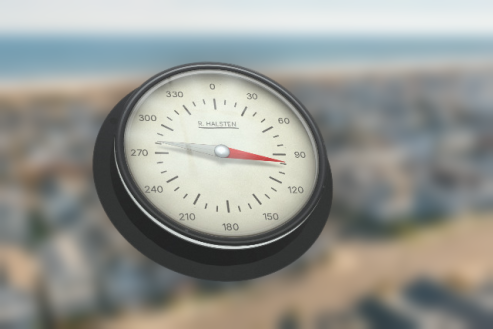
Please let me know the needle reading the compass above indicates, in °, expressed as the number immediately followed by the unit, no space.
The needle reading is 100°
